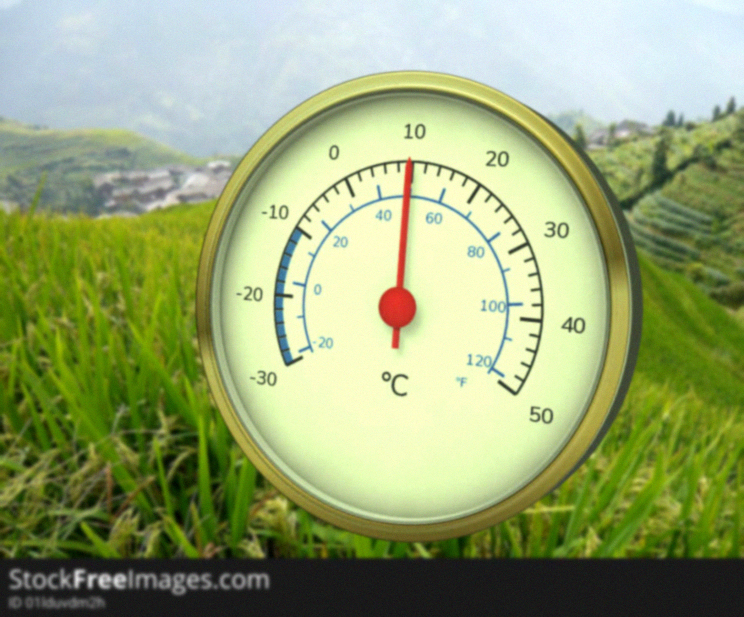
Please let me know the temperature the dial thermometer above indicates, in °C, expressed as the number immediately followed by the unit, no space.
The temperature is 10°C
